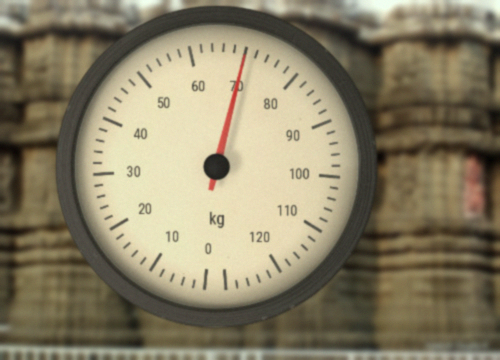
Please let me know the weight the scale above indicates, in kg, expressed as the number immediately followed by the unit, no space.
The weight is 70kg
